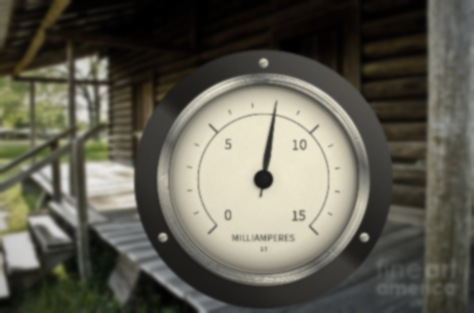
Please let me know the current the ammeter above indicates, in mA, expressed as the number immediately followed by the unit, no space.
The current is 8mA
